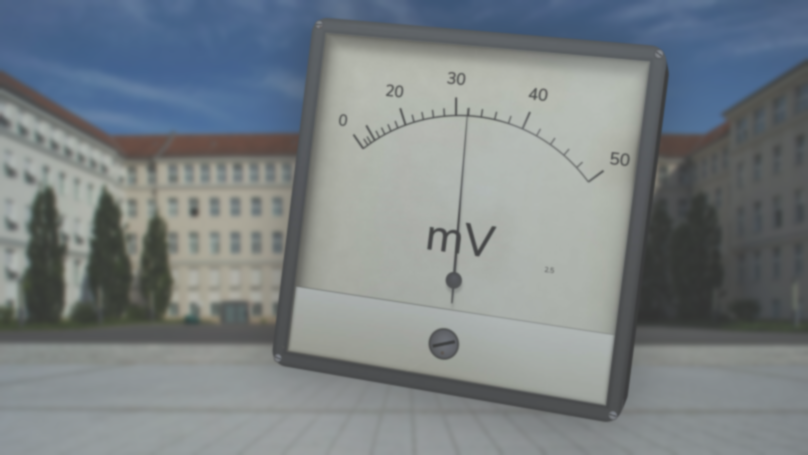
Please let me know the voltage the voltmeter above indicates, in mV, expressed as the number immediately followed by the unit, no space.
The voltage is 32mV
